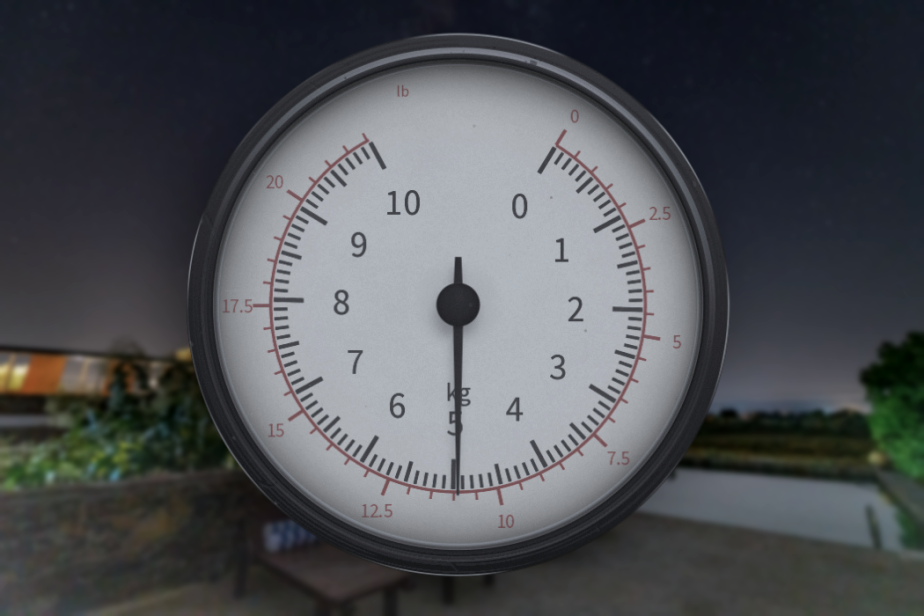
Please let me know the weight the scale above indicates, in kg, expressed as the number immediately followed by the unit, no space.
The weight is 4.95kg
